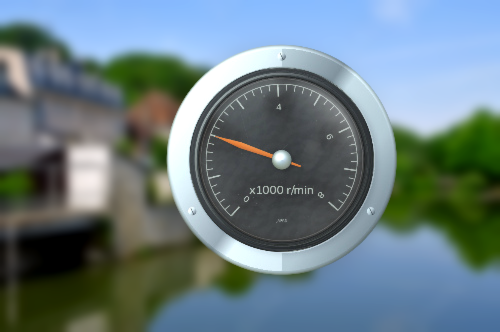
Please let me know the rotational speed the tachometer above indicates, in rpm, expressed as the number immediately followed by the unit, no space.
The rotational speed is 2000rpm
